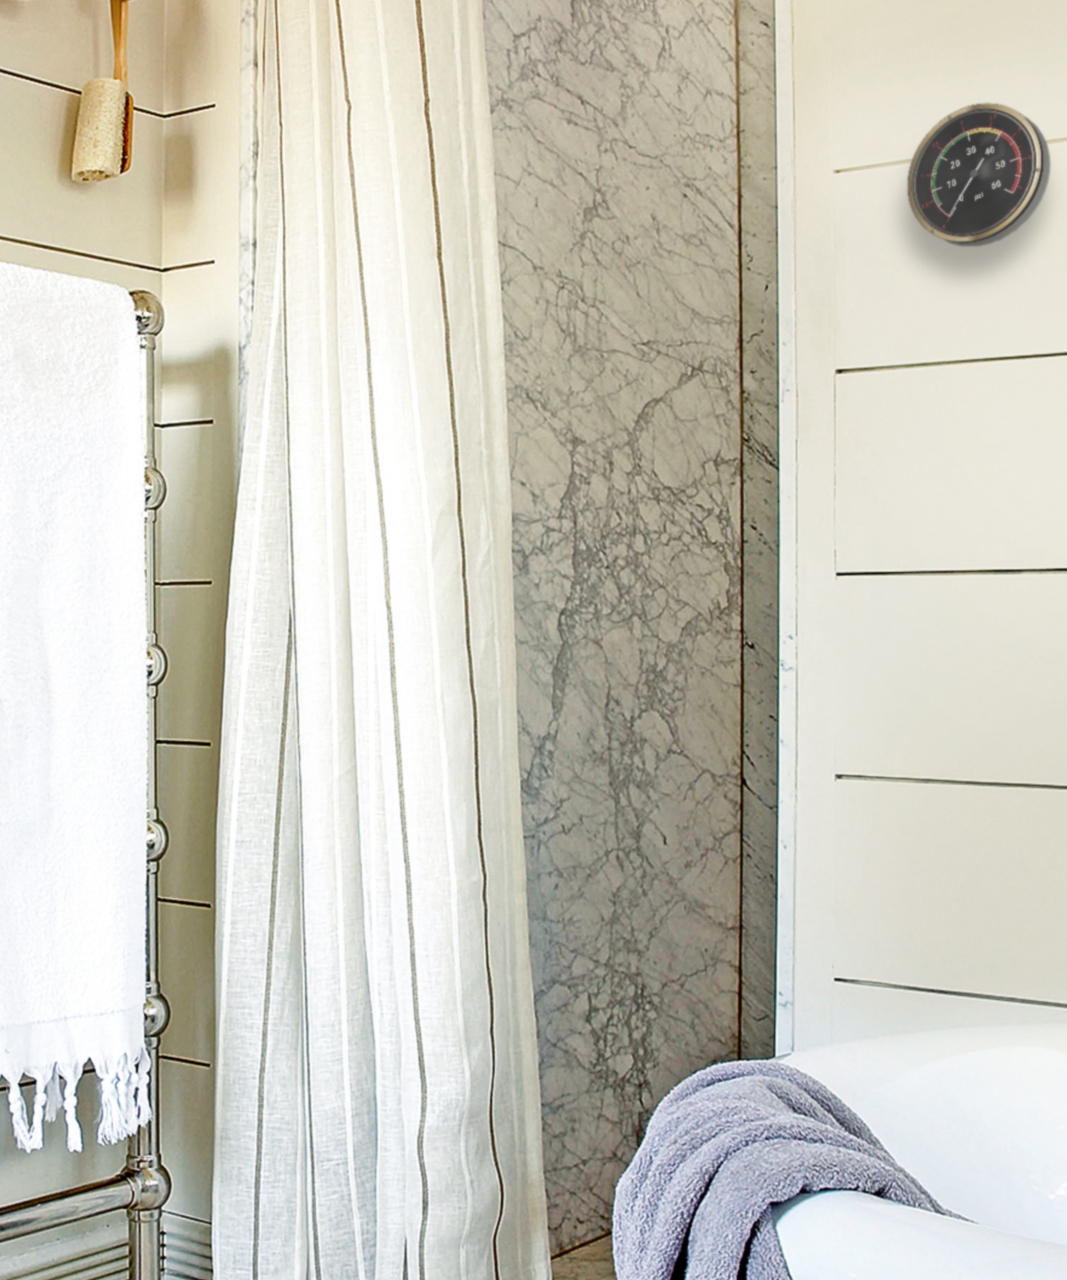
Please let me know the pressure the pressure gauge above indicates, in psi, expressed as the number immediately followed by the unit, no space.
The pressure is 0psi
